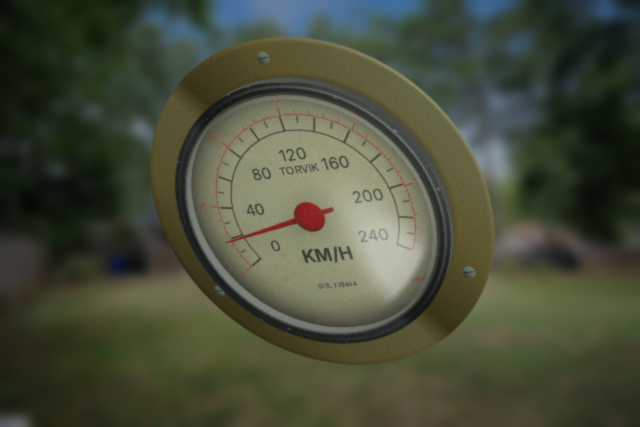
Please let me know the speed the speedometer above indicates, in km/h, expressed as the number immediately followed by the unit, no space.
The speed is 20km/h
